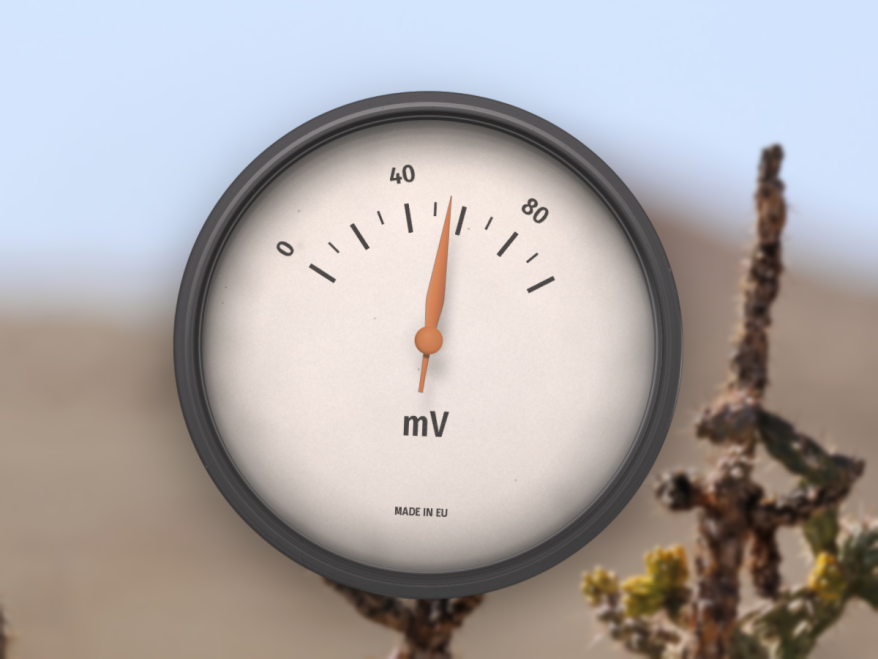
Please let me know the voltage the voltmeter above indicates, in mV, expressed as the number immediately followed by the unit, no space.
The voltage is 55mV
